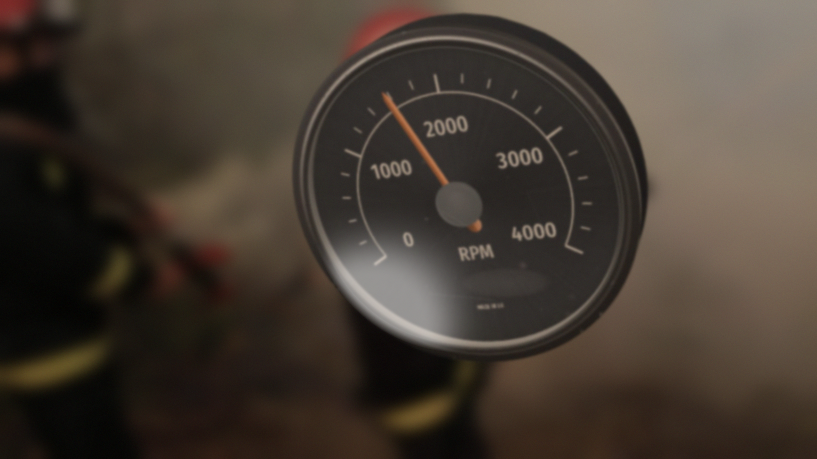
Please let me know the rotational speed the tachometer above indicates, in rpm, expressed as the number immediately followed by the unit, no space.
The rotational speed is 1600rpm
